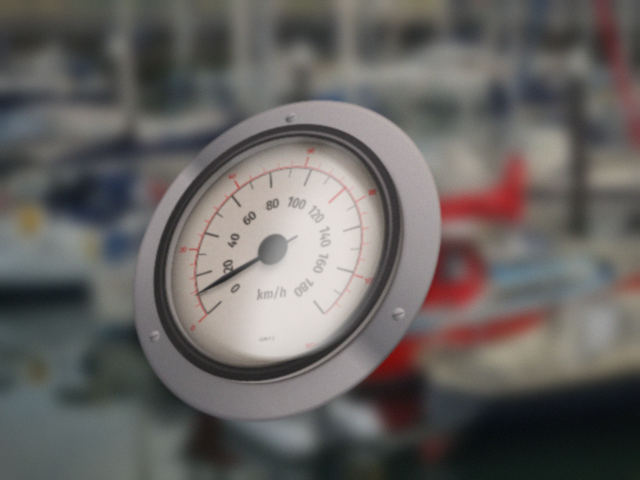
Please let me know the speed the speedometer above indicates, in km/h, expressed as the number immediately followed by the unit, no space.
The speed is 10km/h
